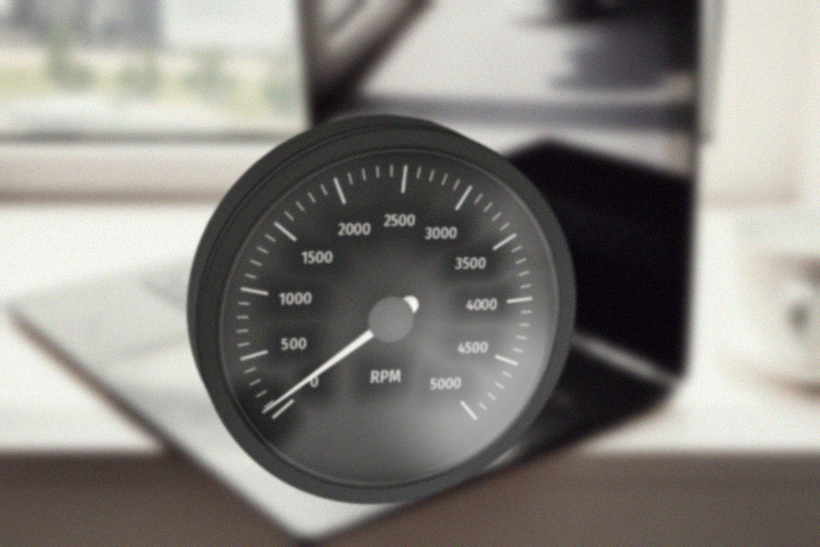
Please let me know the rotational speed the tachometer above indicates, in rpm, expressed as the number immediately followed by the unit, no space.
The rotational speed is 100rpm
